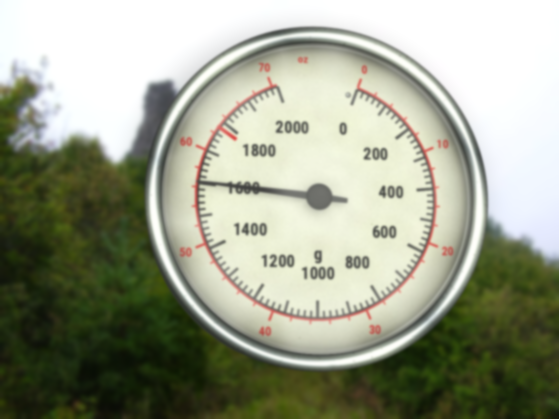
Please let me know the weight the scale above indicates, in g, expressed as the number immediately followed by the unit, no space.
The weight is 1600g
